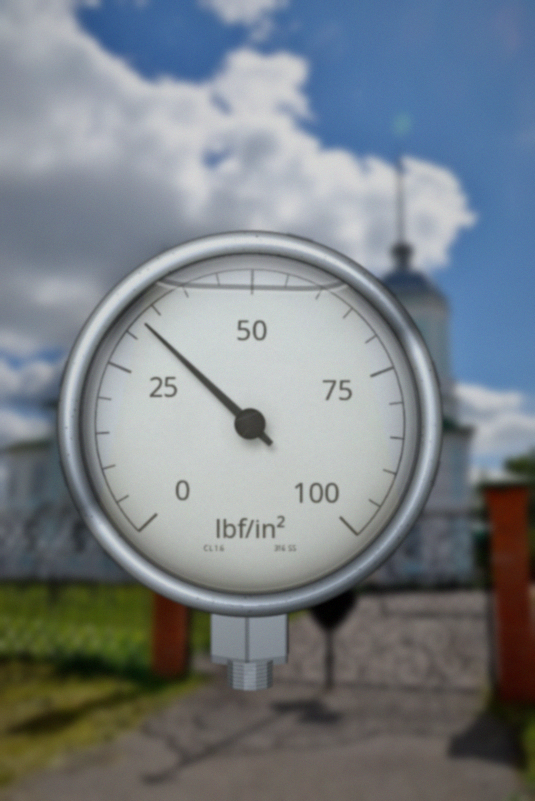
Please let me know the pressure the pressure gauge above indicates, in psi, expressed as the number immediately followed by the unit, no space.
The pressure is 32.5psi
